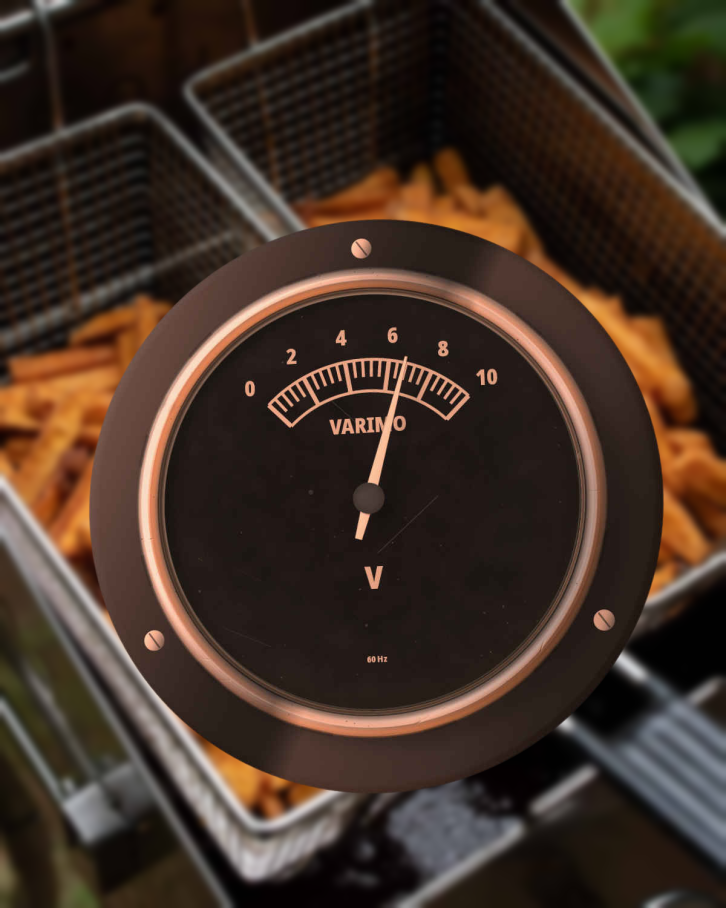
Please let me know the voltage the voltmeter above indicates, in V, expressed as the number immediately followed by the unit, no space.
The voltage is 6.8V
